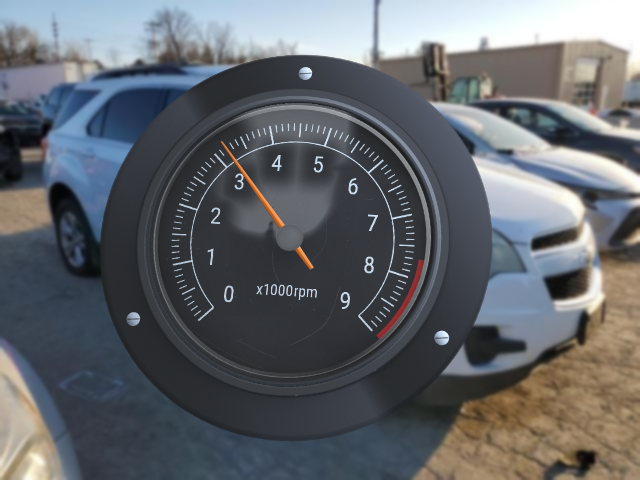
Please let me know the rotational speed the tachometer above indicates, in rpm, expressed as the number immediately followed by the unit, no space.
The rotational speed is 3200rpm
